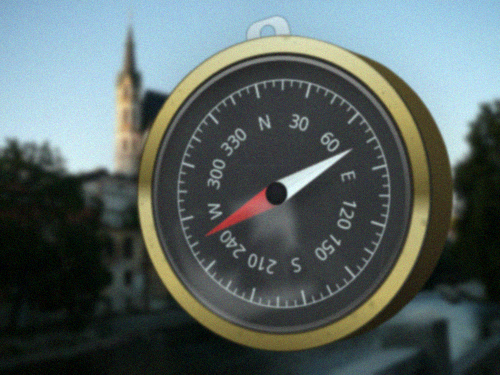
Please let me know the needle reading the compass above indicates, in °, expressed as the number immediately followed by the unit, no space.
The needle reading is 255°
